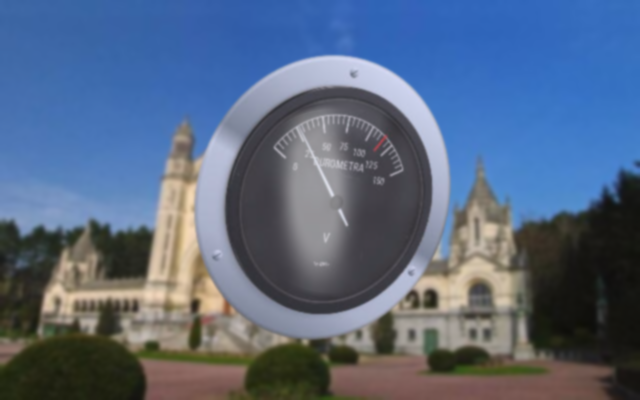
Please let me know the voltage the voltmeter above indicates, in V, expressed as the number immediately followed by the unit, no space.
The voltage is 25V
